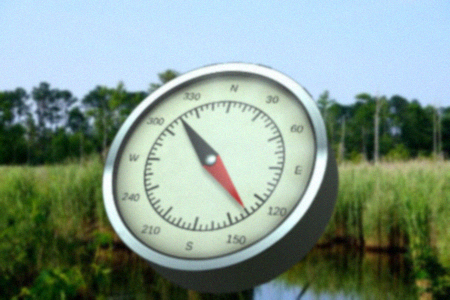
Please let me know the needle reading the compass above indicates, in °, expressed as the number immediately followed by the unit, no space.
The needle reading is 135°
